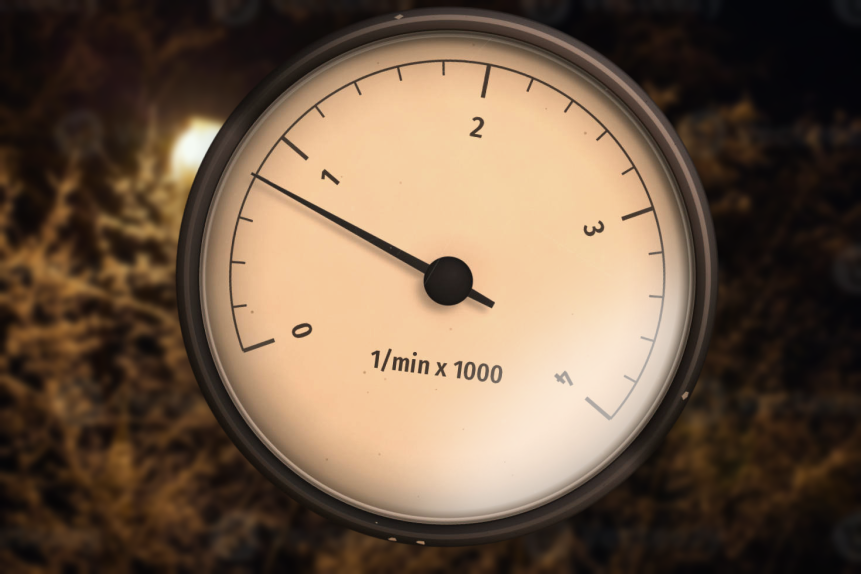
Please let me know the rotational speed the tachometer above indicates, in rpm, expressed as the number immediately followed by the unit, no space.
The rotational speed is 800rpm
